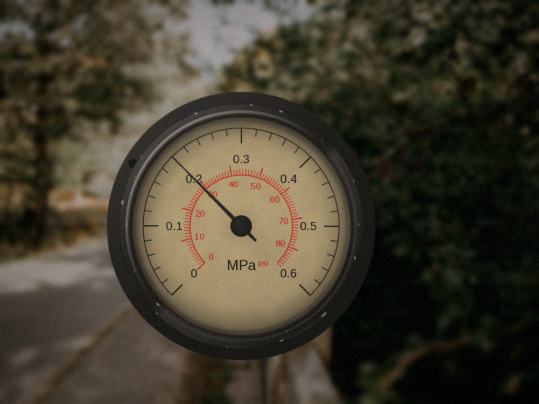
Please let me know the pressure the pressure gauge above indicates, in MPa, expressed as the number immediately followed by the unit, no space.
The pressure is 0.2MPa
